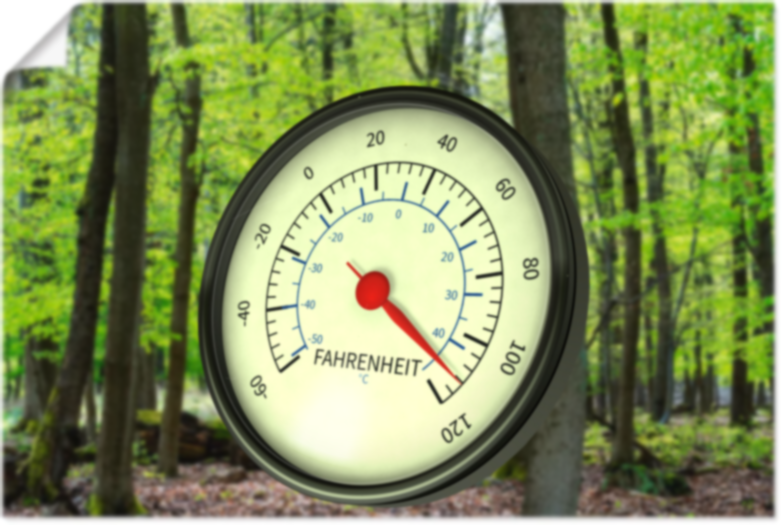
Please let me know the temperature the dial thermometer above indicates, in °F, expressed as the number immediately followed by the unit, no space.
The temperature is 112°F
